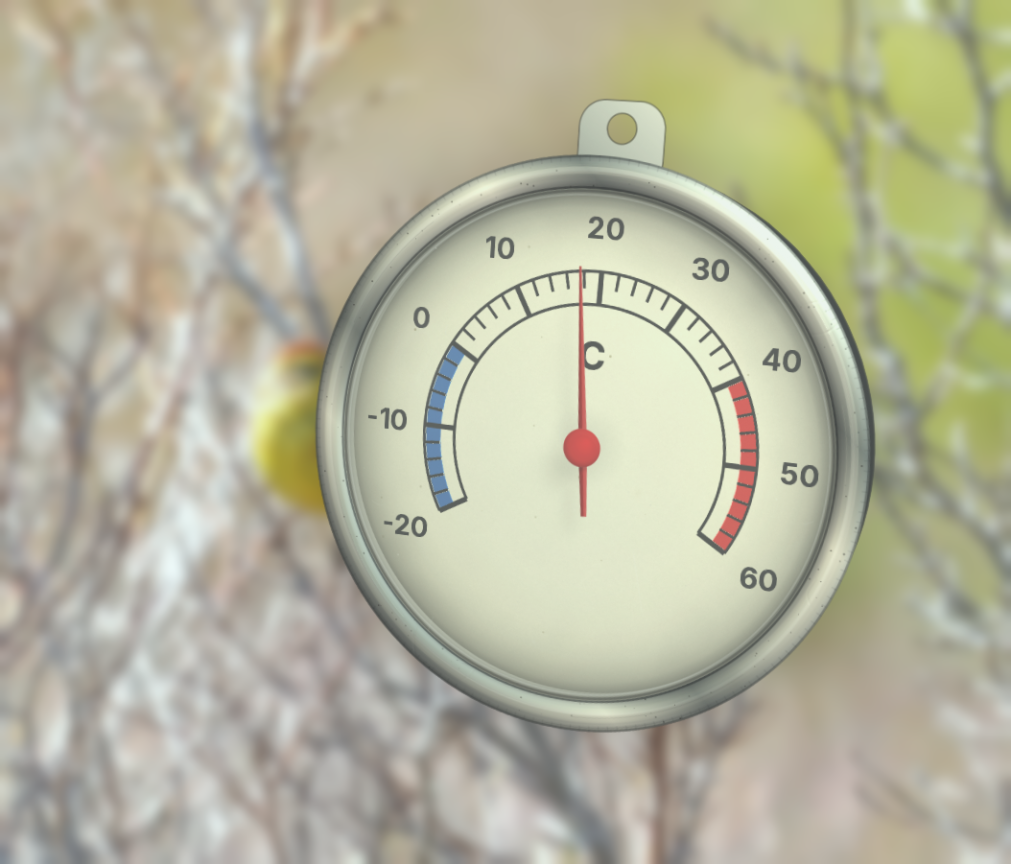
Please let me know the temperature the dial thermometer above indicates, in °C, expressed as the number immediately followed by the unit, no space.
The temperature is 18°C
